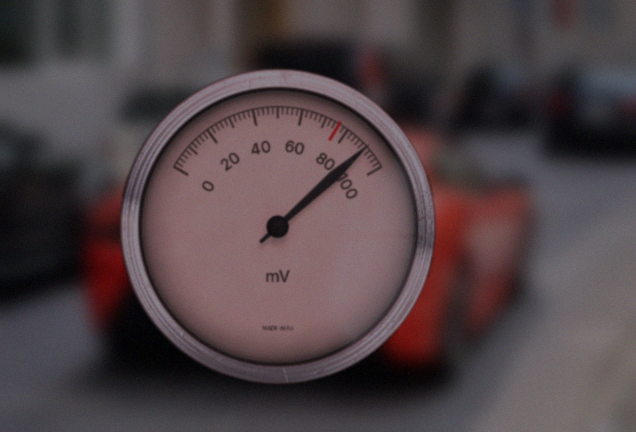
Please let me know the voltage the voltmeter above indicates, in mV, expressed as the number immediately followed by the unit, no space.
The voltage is 90mV
